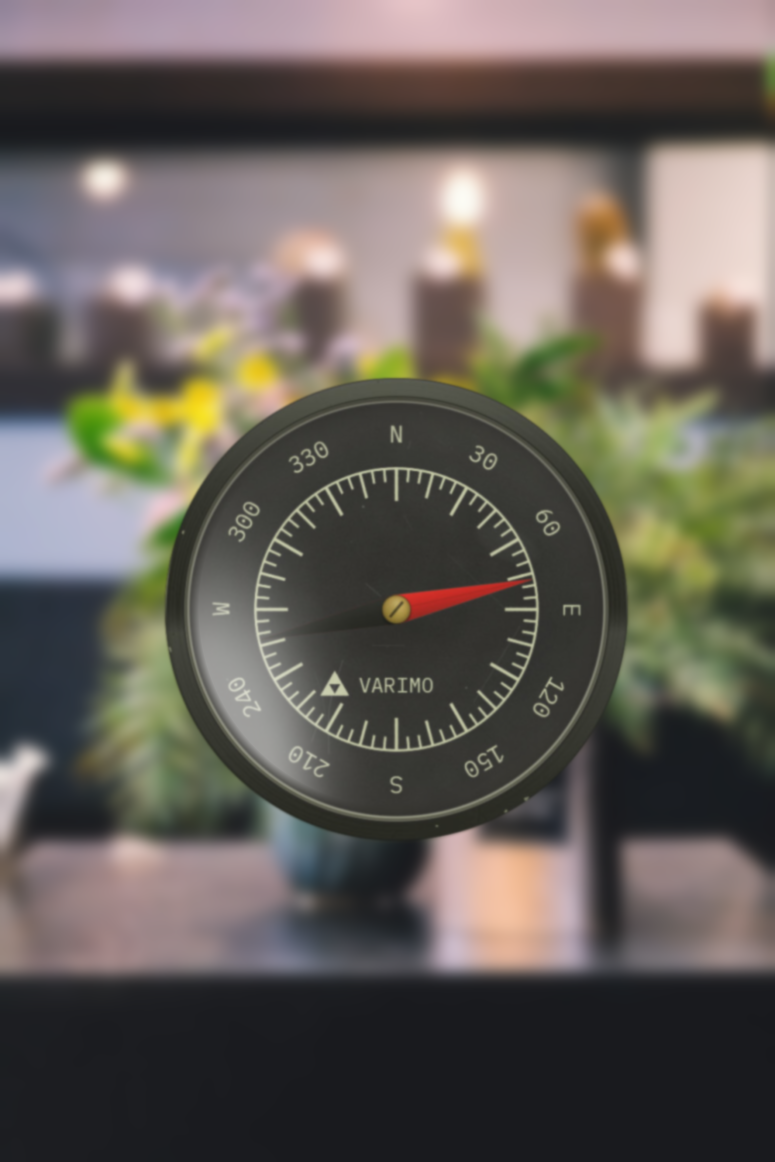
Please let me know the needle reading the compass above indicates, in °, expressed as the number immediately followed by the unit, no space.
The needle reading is 77.5°
